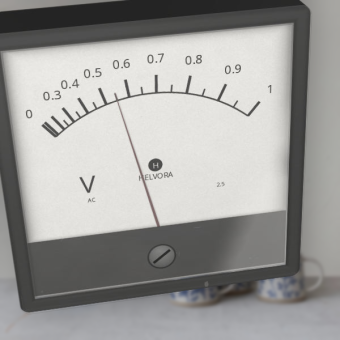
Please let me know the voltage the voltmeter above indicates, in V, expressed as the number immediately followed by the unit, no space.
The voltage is 0.55V
